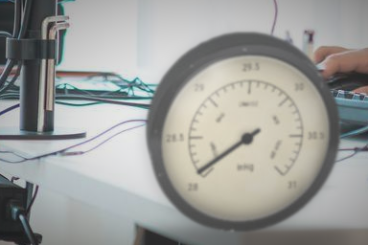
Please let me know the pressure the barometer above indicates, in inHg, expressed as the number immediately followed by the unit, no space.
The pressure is 28.1inHg
